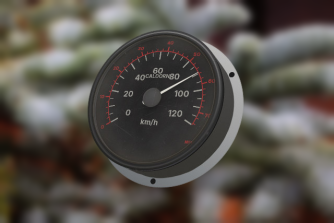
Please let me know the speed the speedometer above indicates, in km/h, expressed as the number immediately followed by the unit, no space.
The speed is 90km/h
